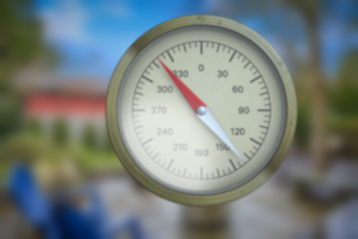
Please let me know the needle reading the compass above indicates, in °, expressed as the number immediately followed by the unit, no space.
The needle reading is 320°
